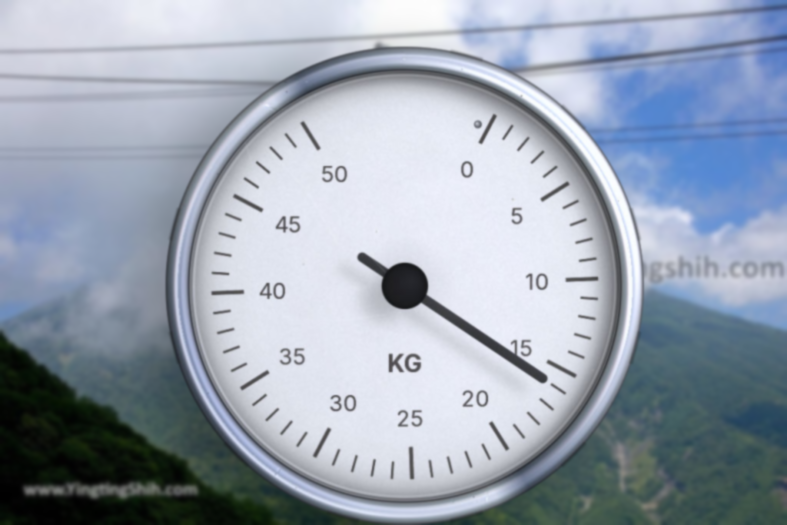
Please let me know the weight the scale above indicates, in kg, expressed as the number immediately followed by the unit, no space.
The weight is 16kg
